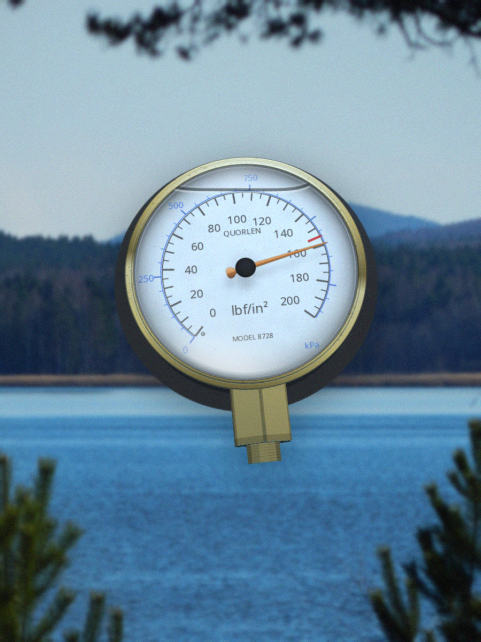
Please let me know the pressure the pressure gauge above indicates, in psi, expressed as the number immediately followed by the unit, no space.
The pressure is 160psi
